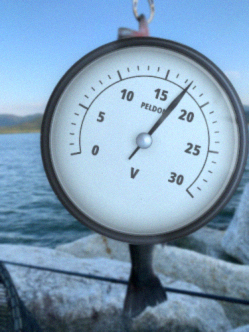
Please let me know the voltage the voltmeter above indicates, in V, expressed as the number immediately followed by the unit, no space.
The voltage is 17.5V
